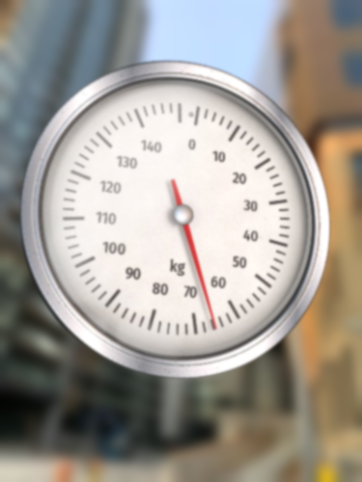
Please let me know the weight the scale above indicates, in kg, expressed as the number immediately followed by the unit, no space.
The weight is 66kg
